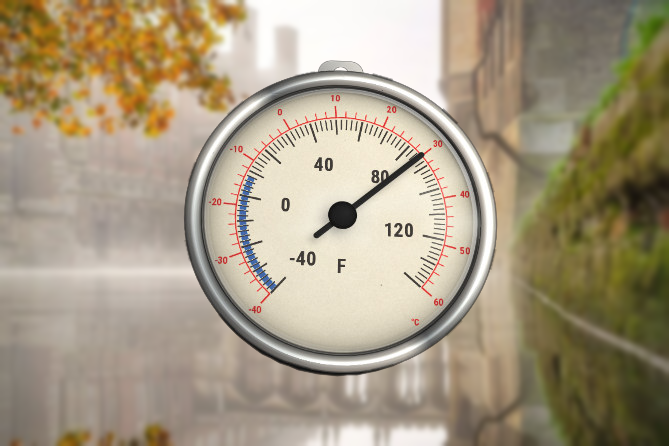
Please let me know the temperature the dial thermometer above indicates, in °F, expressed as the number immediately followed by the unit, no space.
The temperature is 86°F
